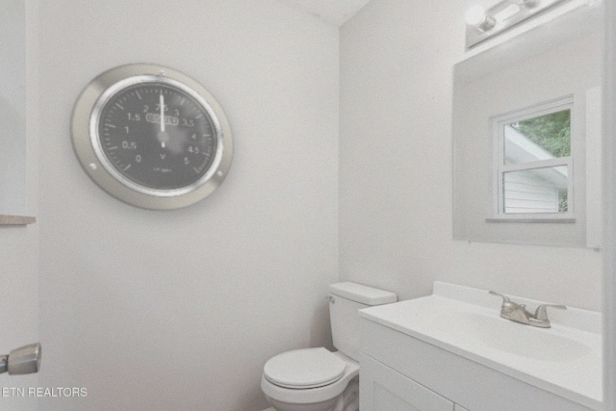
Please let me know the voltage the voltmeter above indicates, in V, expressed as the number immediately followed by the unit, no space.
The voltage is 2.5V
